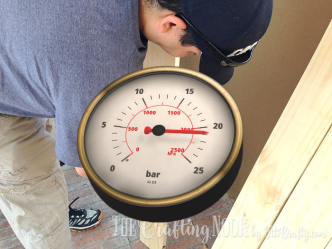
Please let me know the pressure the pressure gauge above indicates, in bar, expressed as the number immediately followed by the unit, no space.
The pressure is 21bar
